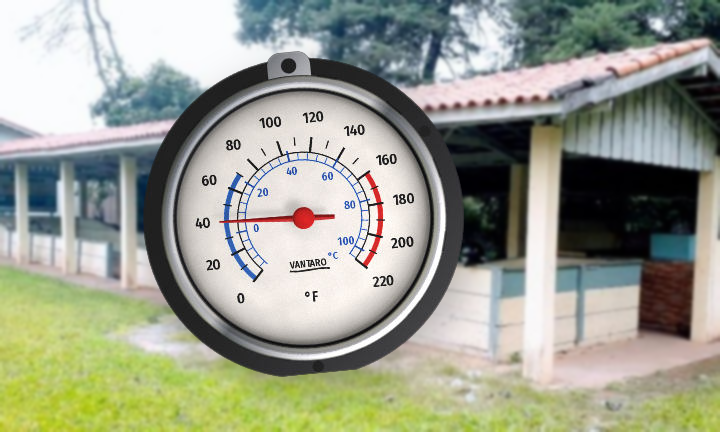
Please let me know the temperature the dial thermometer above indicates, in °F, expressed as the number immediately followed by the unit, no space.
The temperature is 40°F
